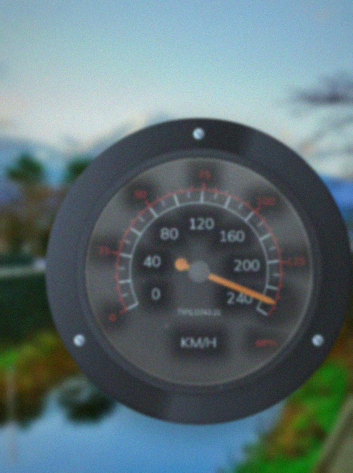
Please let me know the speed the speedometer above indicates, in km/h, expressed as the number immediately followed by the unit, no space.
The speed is 230km/h
